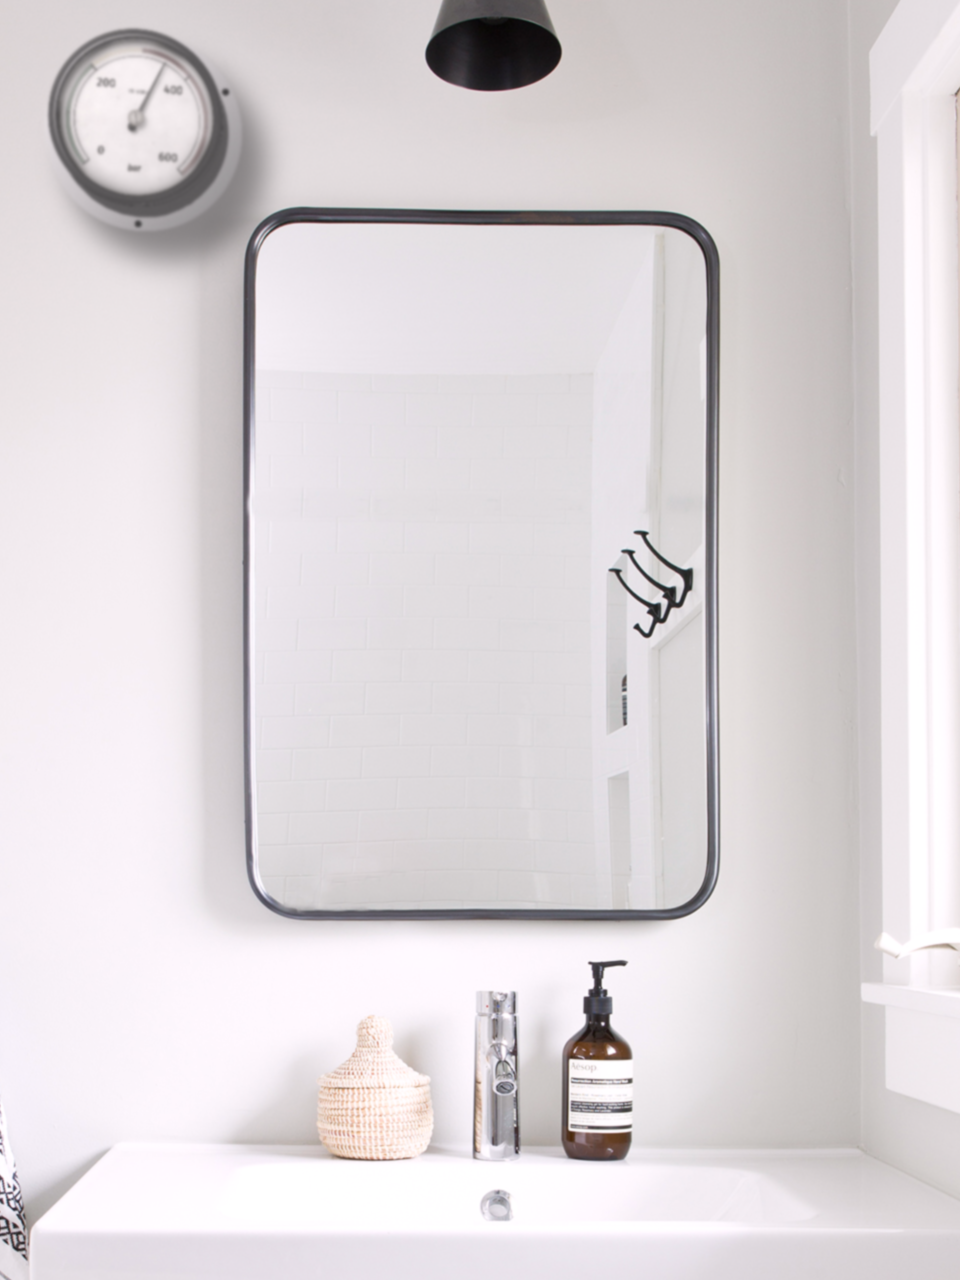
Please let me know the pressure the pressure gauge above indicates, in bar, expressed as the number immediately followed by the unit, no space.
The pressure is 350bar
